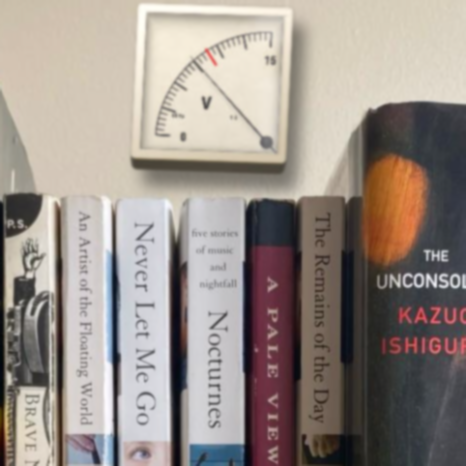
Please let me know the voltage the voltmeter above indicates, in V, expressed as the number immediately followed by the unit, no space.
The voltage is 7.5V
